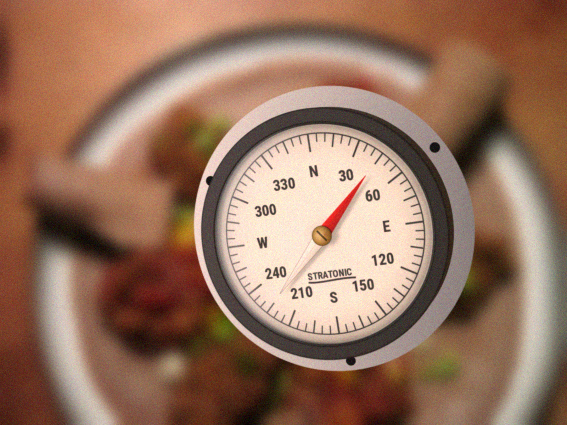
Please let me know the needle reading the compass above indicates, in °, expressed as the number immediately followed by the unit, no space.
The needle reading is 45°
